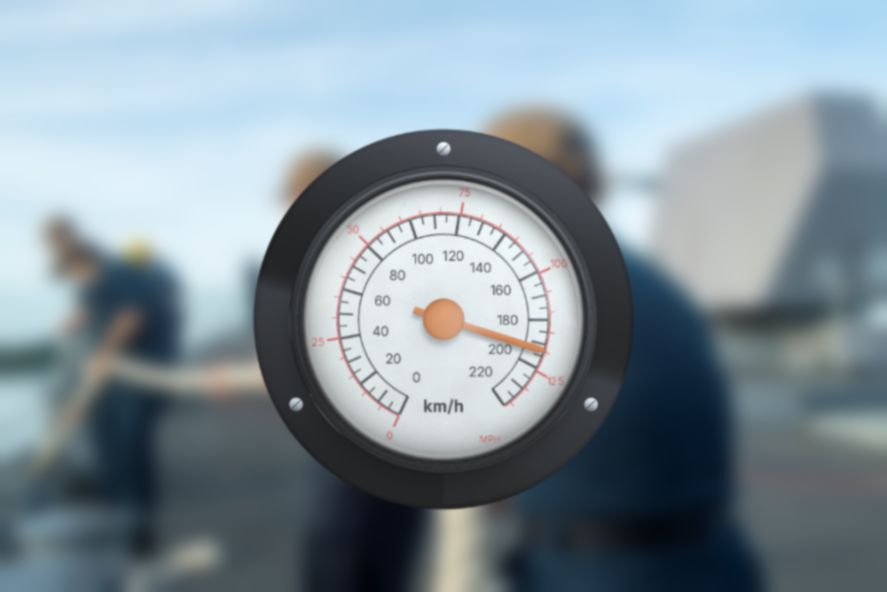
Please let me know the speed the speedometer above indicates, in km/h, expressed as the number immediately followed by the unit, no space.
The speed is 192.5km/h
